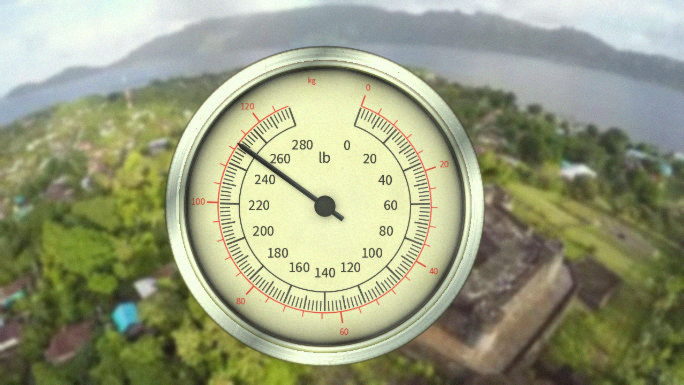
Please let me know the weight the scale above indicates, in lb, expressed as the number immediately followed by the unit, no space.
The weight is 250lb
